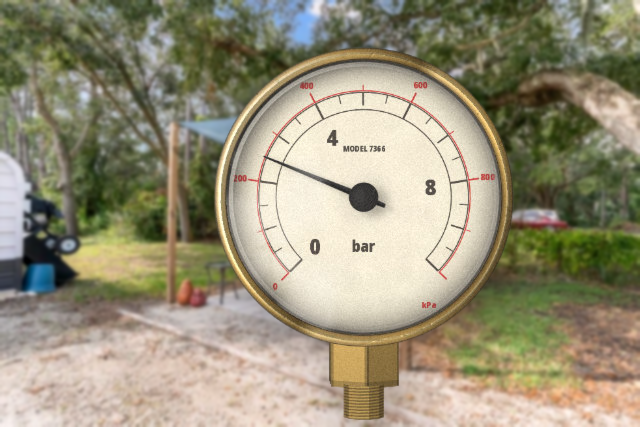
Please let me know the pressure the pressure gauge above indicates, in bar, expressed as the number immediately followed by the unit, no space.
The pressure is 2.5bar
